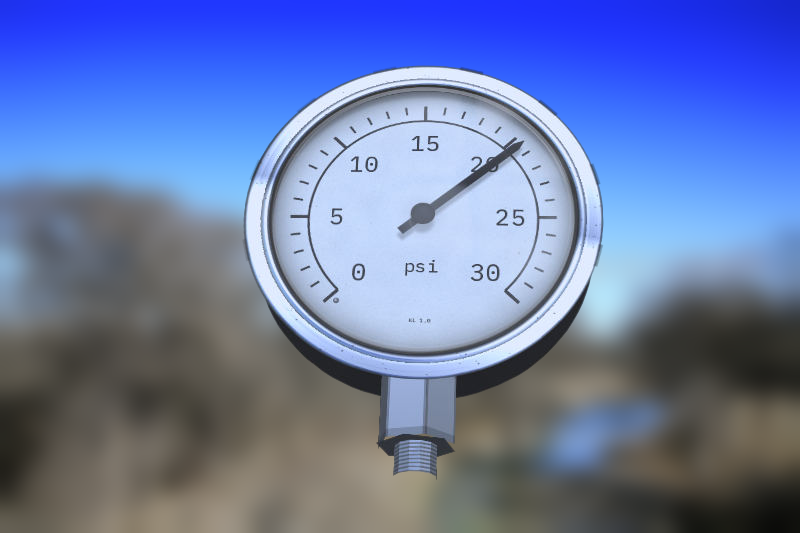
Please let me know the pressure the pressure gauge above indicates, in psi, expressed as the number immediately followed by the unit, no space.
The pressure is 20.5psi
